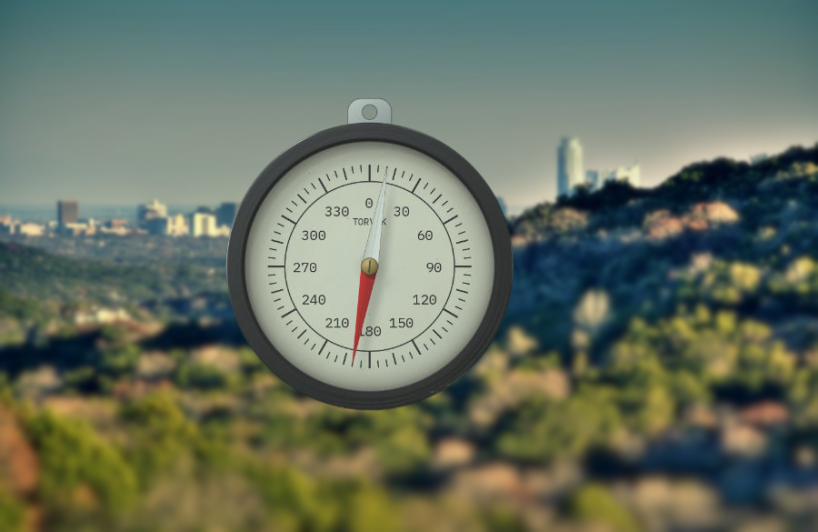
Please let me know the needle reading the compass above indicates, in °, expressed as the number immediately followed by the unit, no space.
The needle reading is 190°
